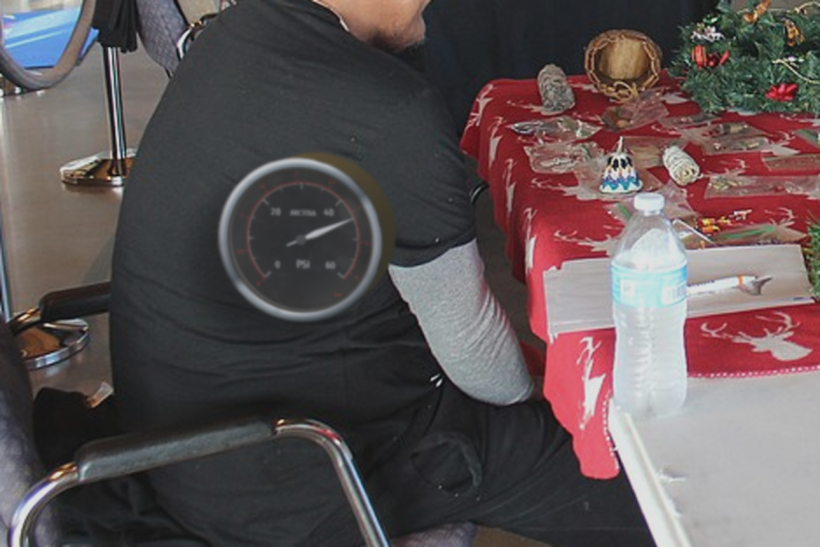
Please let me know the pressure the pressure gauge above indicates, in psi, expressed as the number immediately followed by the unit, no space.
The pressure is 45psi
